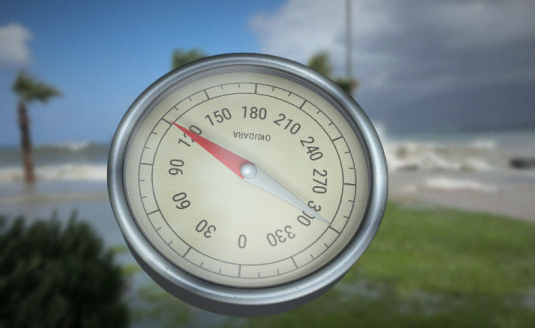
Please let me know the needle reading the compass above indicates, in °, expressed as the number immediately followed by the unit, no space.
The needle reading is 120°
